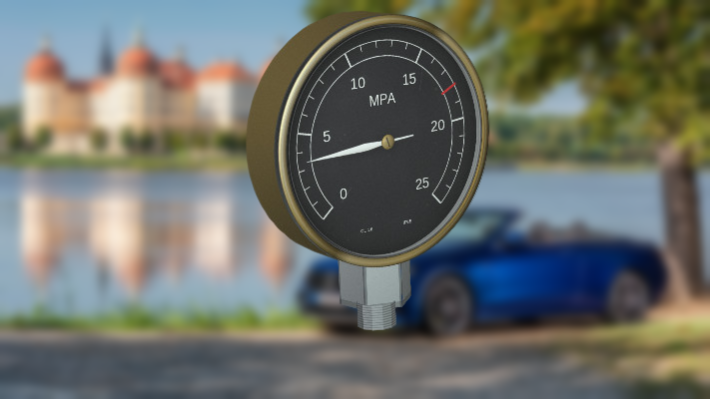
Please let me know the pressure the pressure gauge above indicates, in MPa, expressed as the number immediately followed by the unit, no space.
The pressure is 3.5MPa
